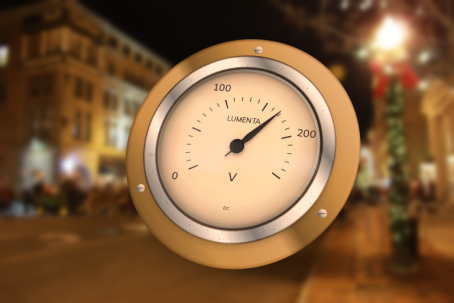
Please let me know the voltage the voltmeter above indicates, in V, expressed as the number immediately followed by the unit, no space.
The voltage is 170V
